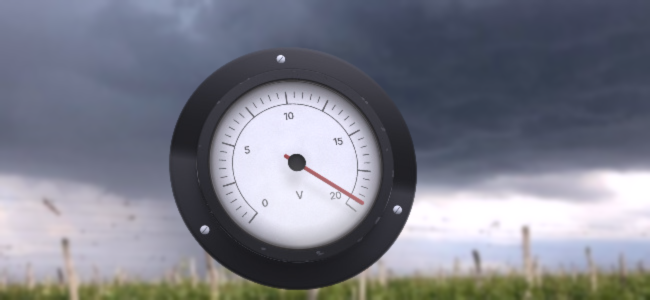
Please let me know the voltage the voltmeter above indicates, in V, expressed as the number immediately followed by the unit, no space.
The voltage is 19.5V
